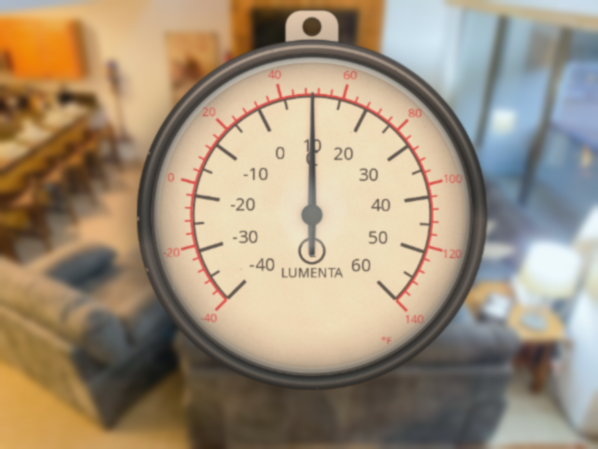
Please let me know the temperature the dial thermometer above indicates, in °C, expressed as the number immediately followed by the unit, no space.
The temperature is 10°C
